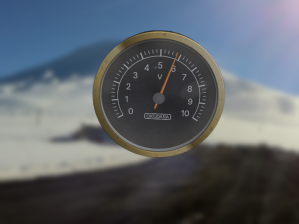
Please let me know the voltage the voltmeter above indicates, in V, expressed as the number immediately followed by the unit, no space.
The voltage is 5.8V
